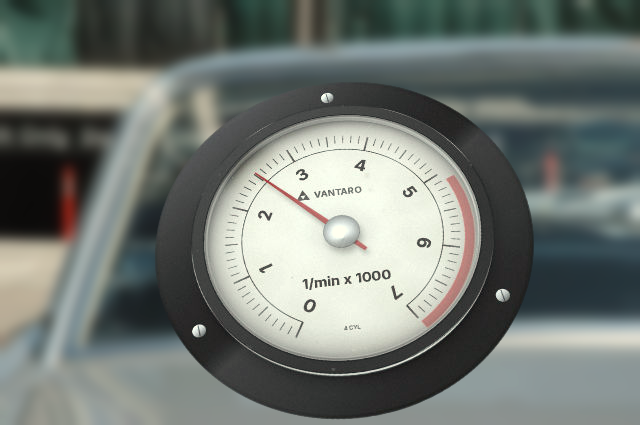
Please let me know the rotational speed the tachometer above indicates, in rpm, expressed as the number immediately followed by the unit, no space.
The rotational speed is 2500rpm
